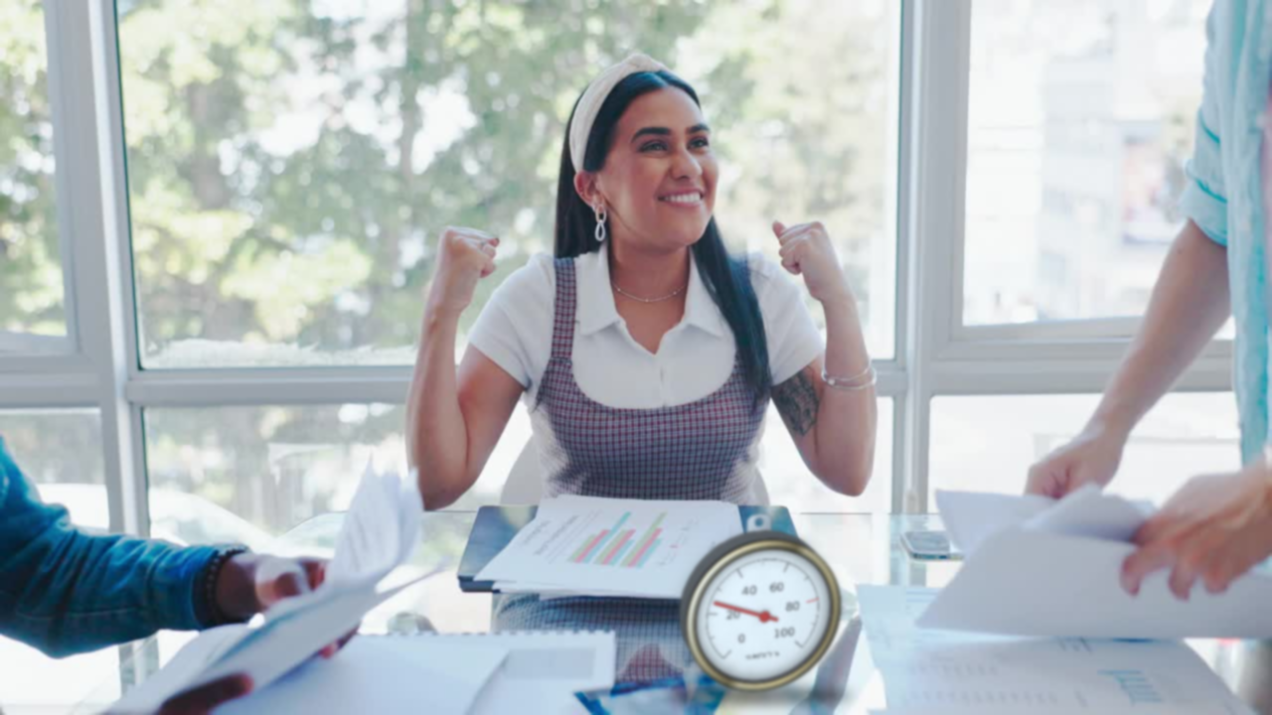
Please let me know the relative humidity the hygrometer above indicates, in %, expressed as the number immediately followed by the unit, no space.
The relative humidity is 25%
